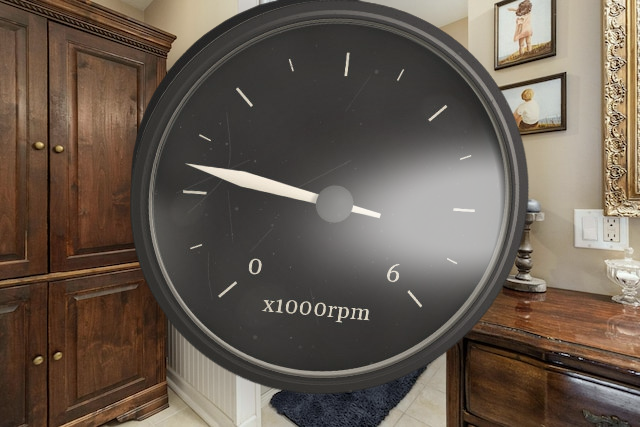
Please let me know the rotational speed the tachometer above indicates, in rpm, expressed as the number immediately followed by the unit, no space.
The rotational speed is 1250rpm
